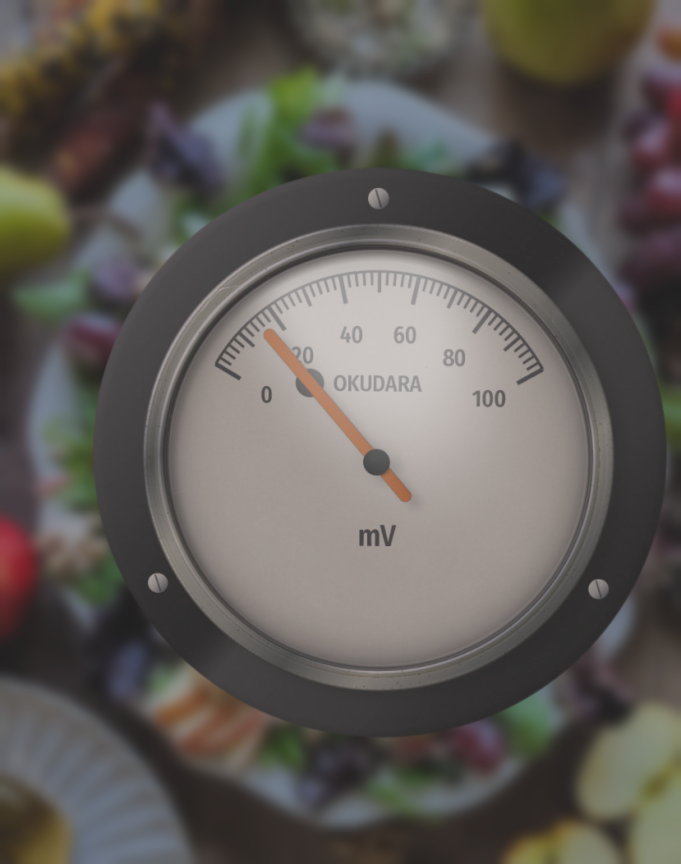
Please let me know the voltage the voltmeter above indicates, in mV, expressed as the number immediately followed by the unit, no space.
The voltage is 16mV
